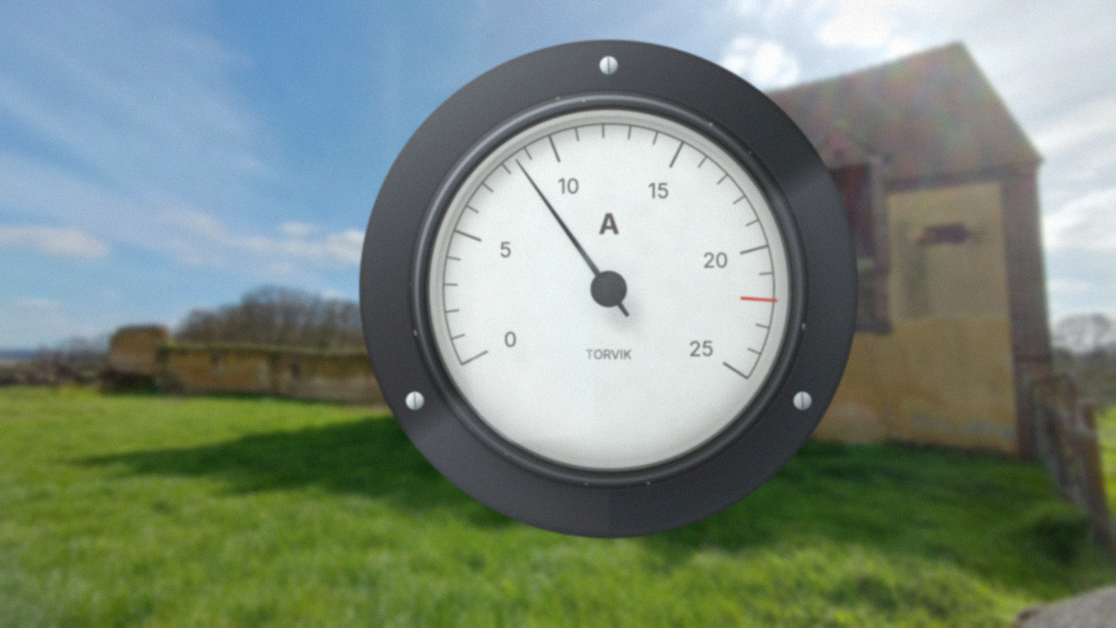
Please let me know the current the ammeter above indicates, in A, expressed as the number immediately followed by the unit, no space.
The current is 8.5A
